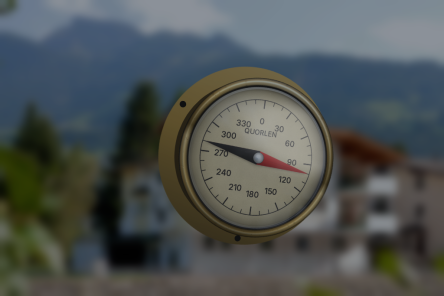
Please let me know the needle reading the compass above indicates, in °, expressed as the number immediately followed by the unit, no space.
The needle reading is 100°
